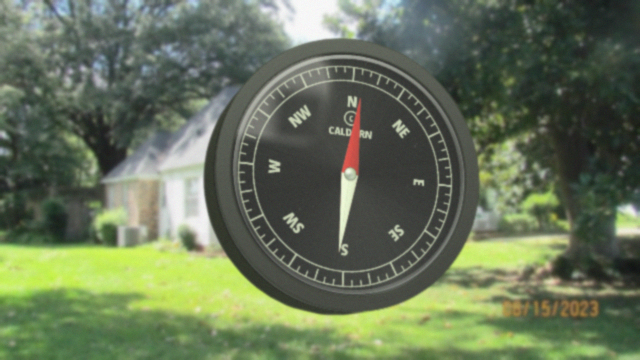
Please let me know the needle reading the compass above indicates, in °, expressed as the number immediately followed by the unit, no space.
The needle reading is 5°
